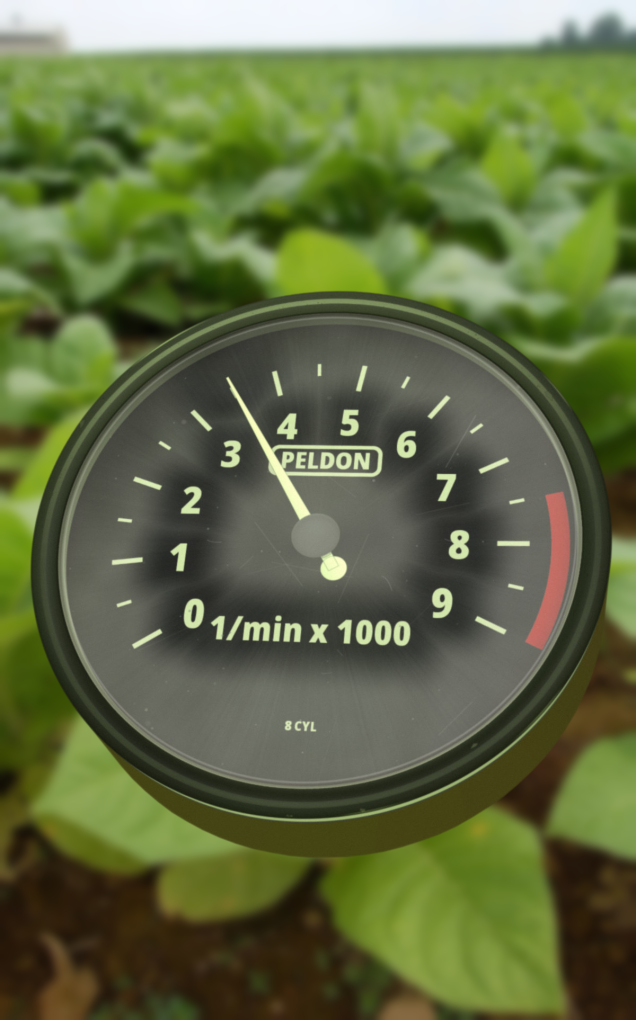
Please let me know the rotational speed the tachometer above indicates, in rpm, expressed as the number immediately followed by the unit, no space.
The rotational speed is 3500rpm
